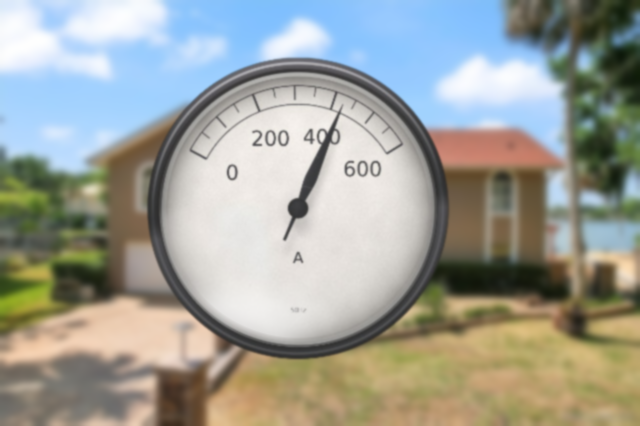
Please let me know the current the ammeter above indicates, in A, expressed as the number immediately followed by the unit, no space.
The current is 425A
